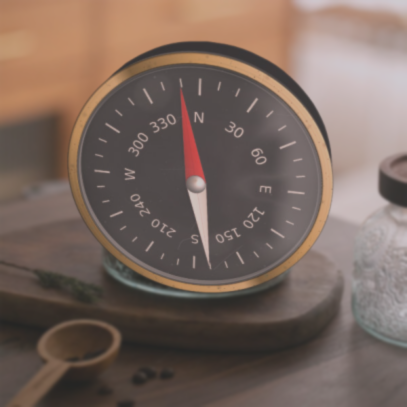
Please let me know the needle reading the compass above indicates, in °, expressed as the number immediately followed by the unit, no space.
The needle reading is 350°
